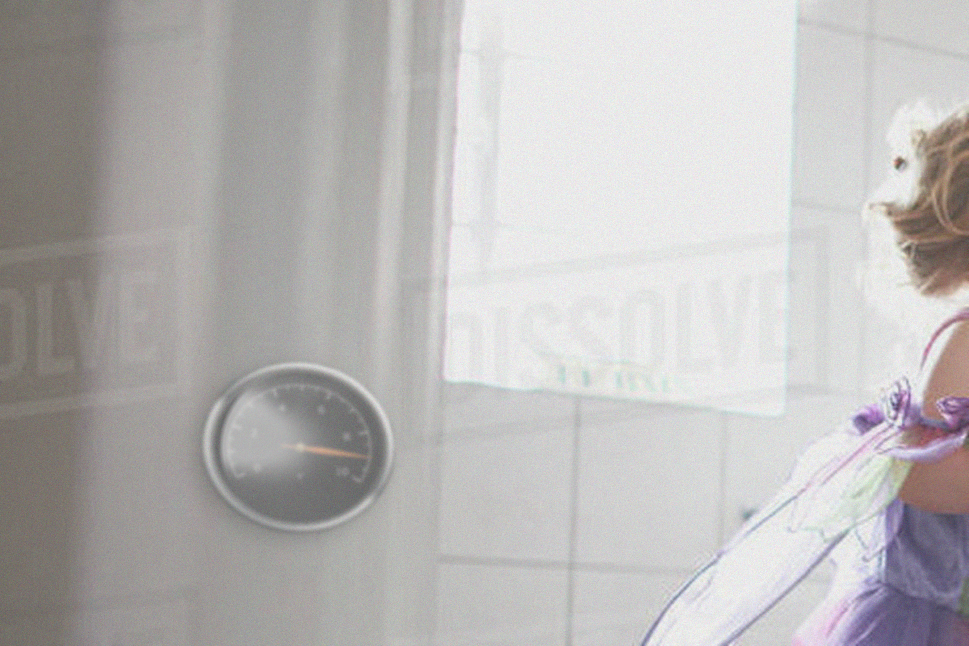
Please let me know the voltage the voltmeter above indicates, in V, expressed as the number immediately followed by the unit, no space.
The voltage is 9V
